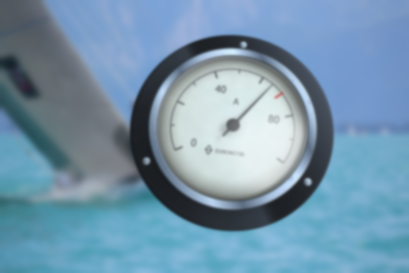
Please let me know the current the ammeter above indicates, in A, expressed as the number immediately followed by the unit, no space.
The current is 65A
